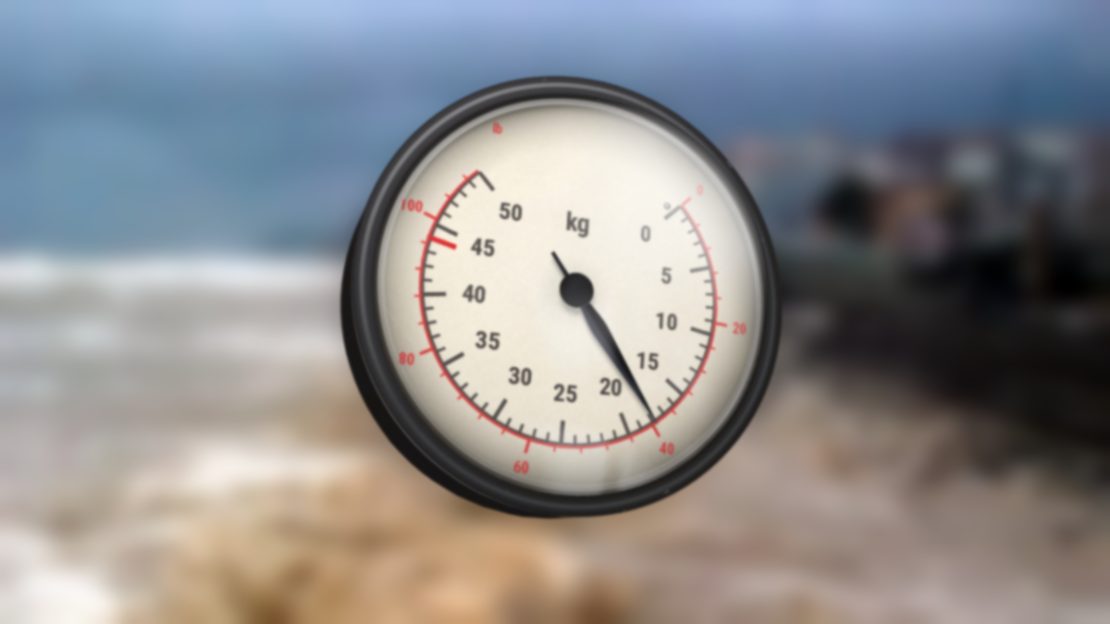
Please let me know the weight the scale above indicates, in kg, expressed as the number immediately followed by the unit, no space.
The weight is 18kg
